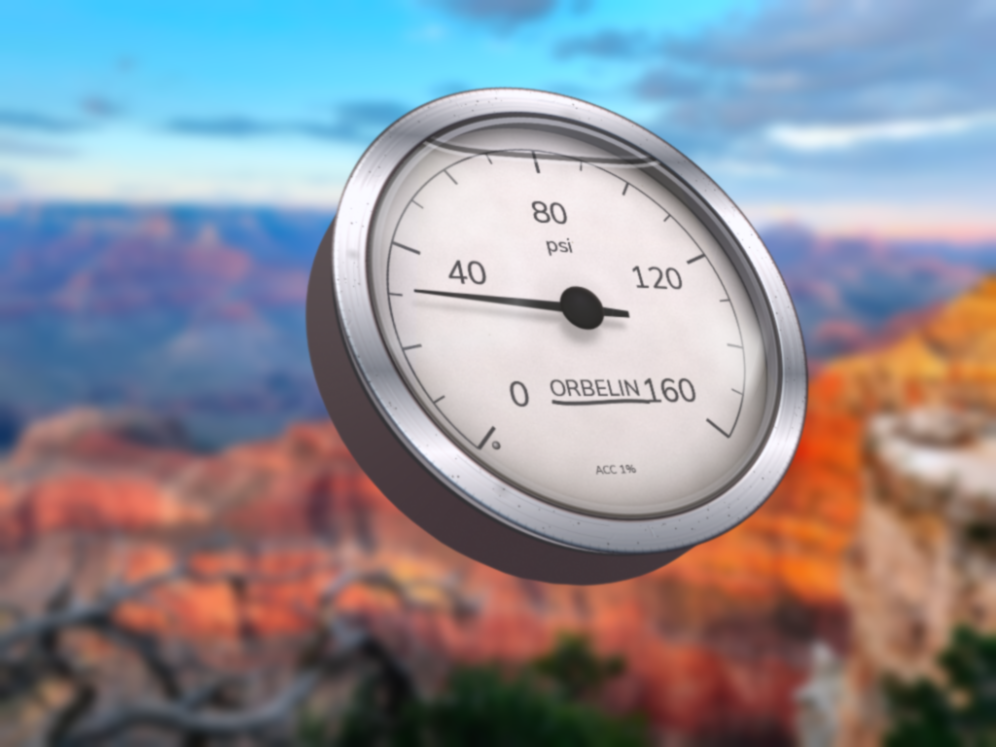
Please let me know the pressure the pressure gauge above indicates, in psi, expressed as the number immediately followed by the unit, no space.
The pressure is 30psi
